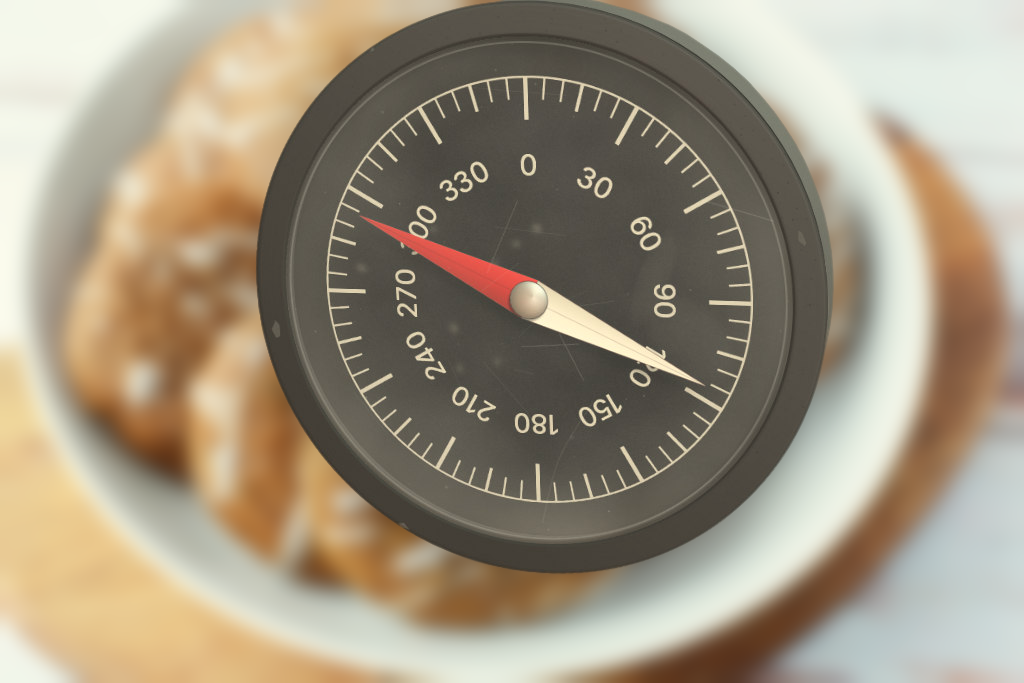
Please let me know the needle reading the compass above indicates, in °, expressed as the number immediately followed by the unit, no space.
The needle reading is 295°
